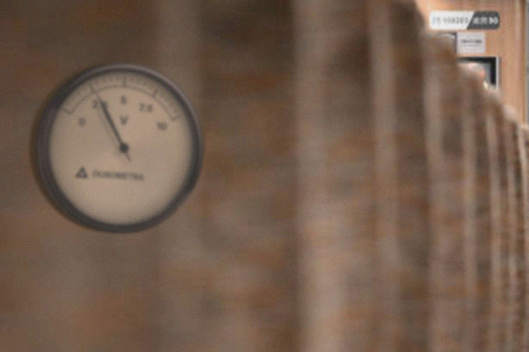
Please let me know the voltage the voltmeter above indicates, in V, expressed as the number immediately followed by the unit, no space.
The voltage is 2.5V
